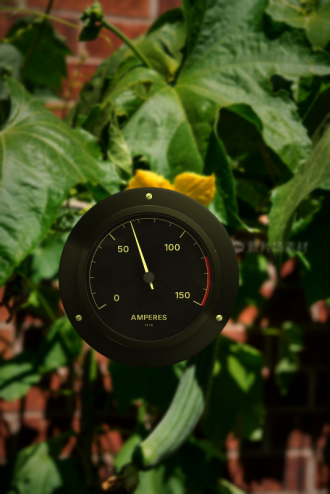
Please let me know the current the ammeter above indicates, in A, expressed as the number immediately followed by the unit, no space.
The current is 65A
